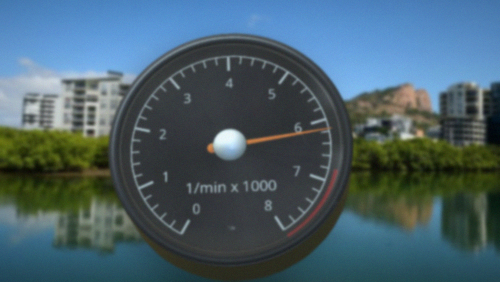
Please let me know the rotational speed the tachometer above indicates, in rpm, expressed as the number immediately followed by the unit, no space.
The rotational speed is 6200rpm
